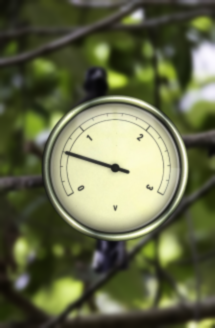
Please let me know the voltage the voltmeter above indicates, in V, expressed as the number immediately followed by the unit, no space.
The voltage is 0.6V
